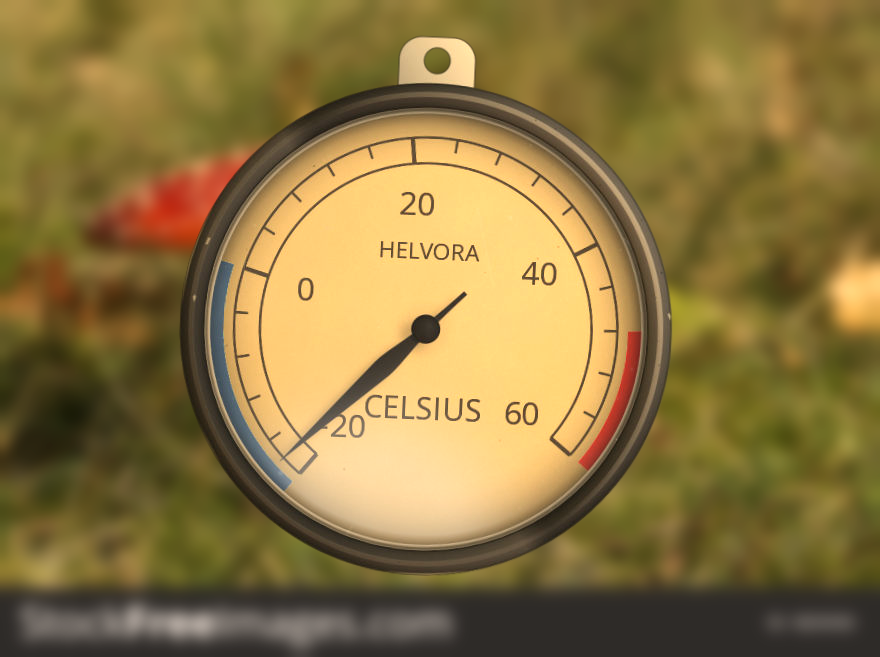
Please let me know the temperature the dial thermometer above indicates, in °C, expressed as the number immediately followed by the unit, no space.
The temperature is -18°C
